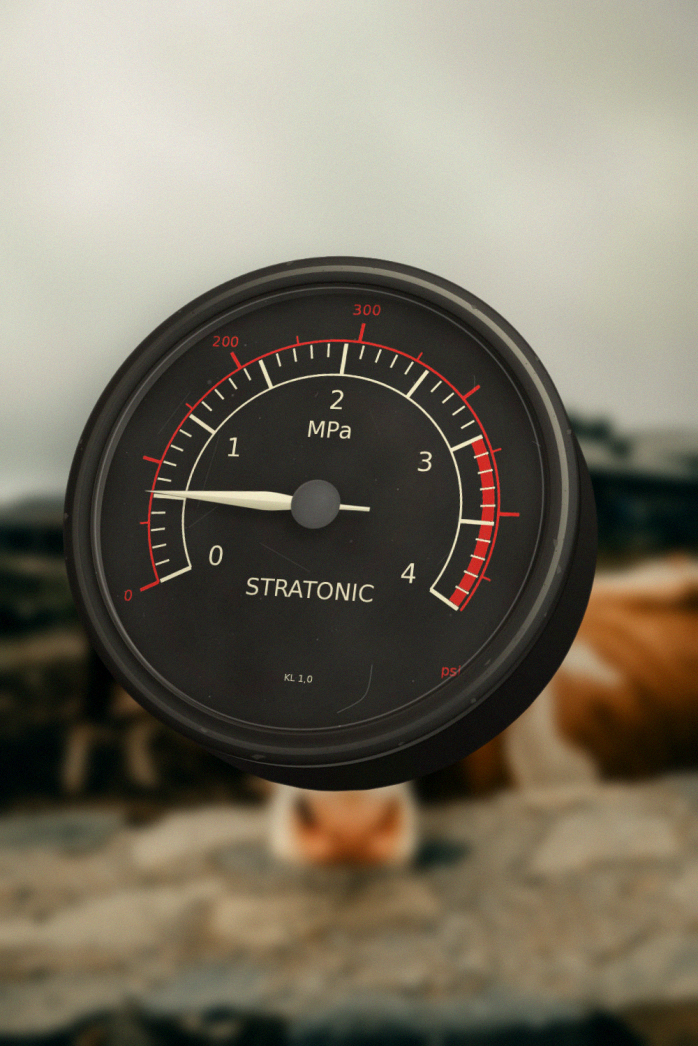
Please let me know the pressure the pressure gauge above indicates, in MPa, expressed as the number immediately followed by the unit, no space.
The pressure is 0.5MPa
